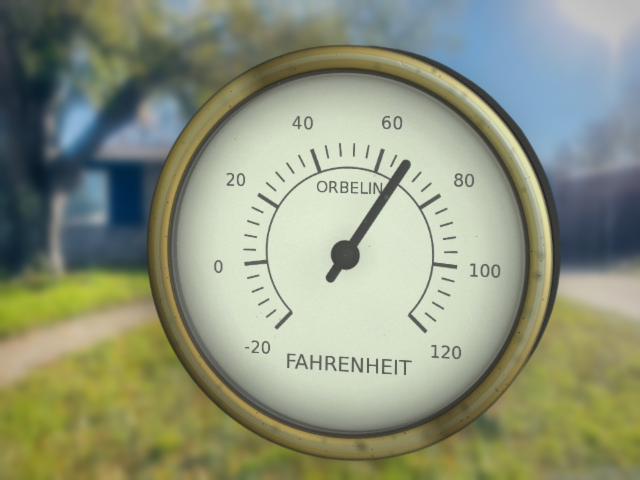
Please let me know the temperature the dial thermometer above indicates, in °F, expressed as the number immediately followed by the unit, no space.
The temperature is 68°F
